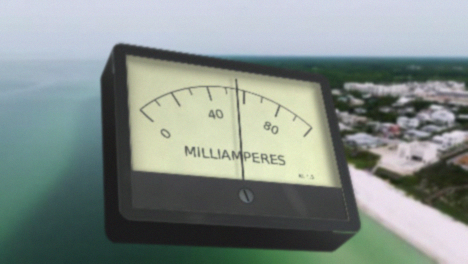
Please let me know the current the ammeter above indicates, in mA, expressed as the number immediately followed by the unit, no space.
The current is 55mA
